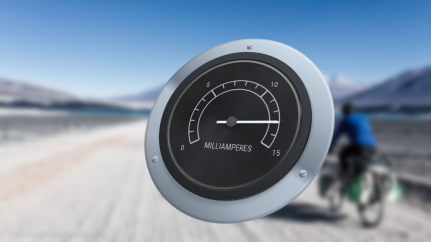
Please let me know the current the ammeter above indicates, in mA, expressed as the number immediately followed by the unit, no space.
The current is 13mA
